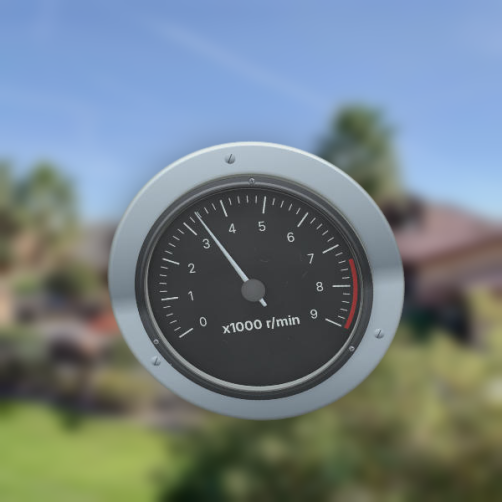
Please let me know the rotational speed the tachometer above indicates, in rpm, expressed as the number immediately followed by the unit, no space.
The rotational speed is 3400rpm
